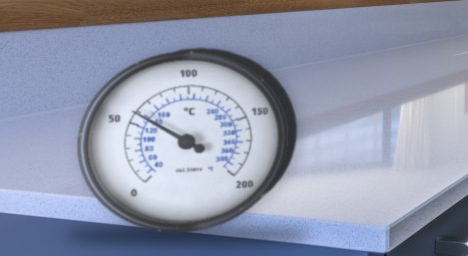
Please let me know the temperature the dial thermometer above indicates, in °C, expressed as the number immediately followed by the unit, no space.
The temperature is 60°C
